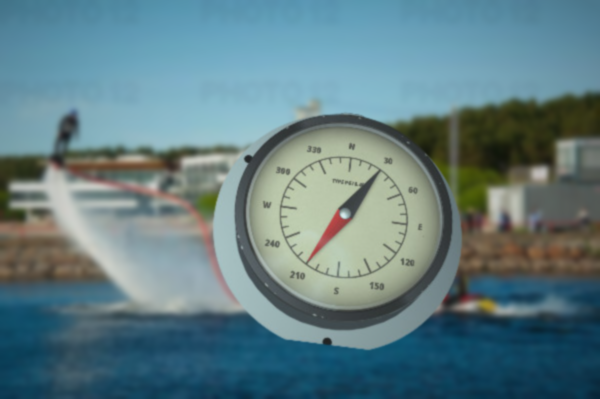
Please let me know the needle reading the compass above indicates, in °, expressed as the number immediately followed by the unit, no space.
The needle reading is 210°
